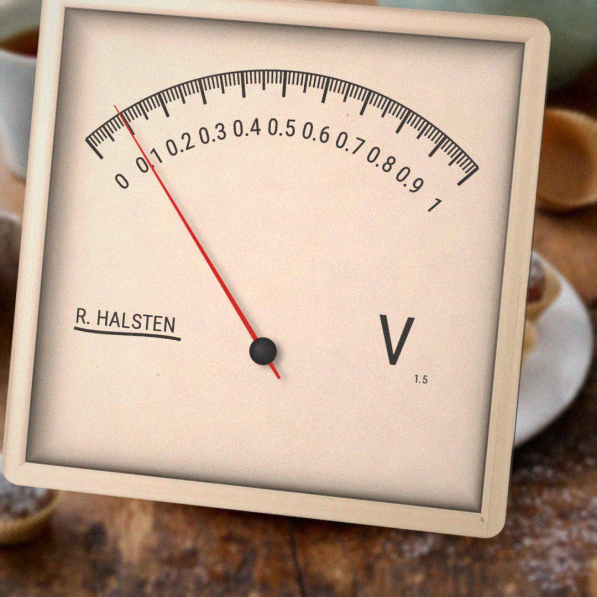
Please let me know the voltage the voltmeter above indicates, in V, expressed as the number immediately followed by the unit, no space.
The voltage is 0.1V
